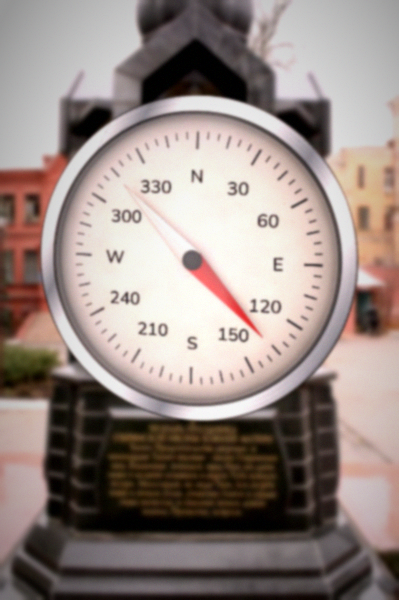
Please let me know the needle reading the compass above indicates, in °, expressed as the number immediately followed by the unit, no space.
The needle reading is 135°
